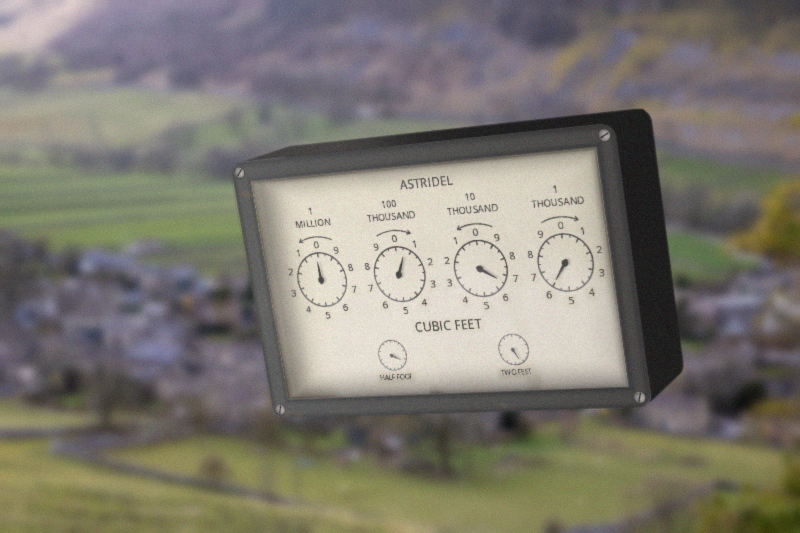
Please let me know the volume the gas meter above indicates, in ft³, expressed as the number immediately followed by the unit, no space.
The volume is 6600ft³
